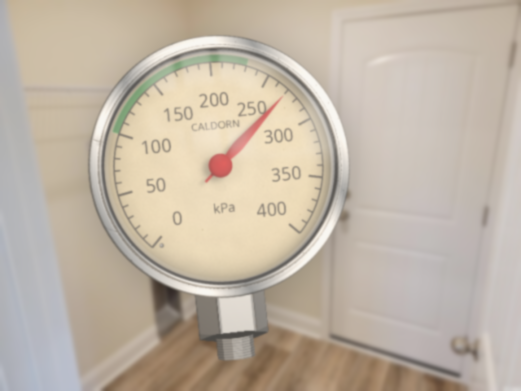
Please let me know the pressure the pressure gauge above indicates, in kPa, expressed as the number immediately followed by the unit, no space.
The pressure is 270kPa
